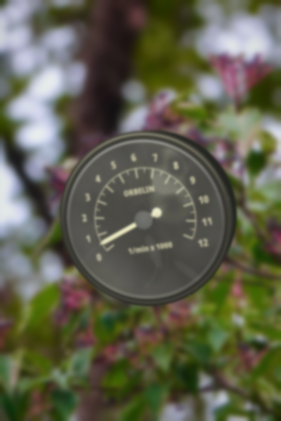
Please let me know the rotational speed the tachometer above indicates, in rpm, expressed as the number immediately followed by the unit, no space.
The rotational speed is 500rpm
